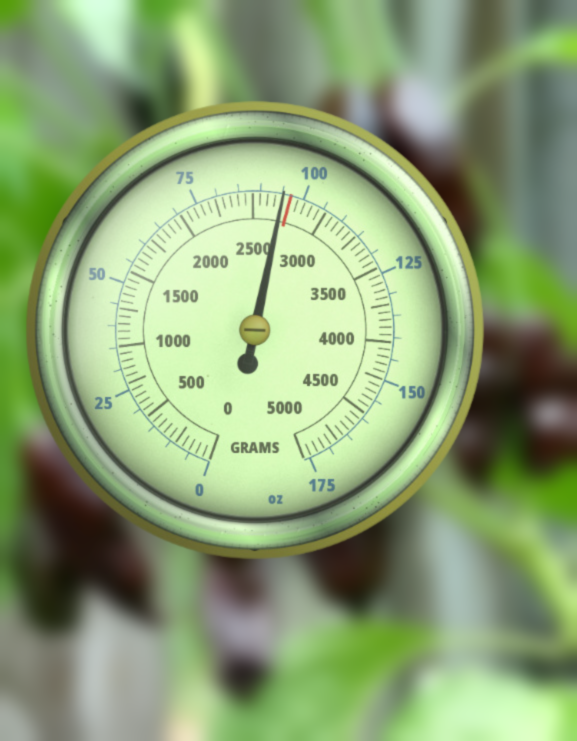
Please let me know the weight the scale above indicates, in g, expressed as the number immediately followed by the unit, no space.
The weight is 2700g
